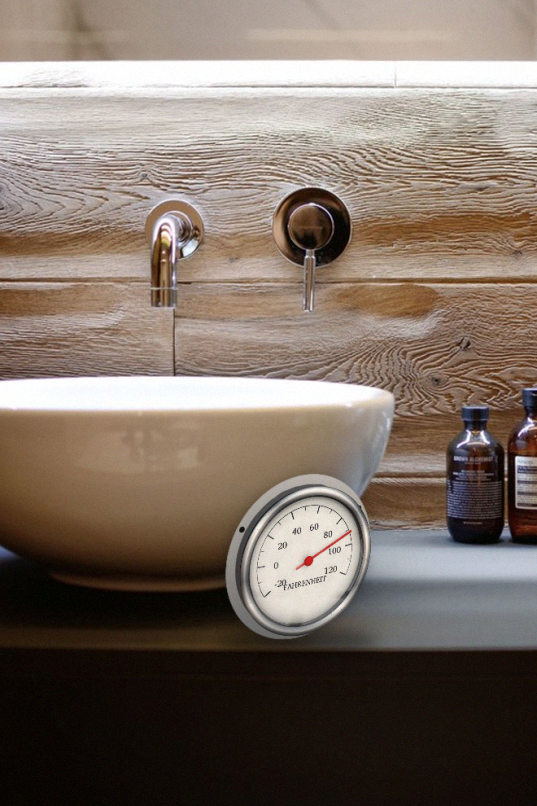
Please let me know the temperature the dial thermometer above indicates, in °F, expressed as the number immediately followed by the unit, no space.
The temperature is 90°F
